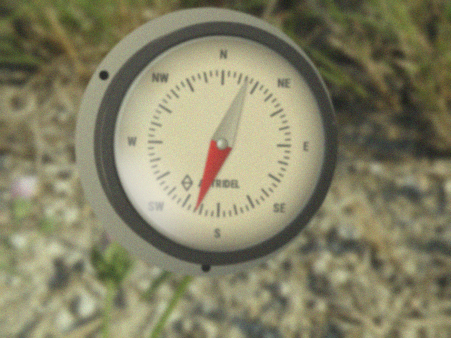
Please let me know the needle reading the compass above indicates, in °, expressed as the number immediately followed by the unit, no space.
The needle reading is 200°
